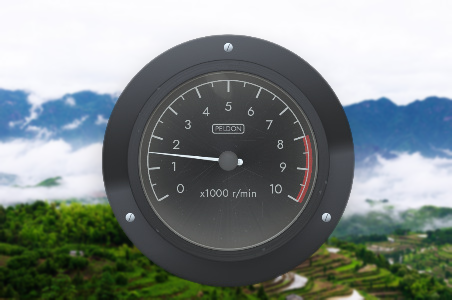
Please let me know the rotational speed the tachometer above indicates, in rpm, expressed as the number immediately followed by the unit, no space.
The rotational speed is 1500rpm
